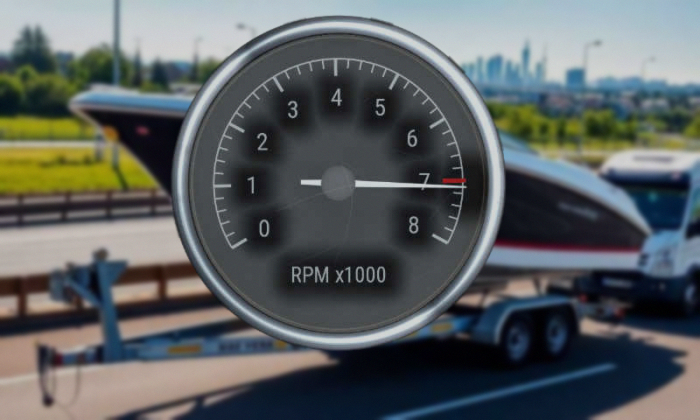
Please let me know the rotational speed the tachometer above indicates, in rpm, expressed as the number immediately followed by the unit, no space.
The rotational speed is 7100rpm
